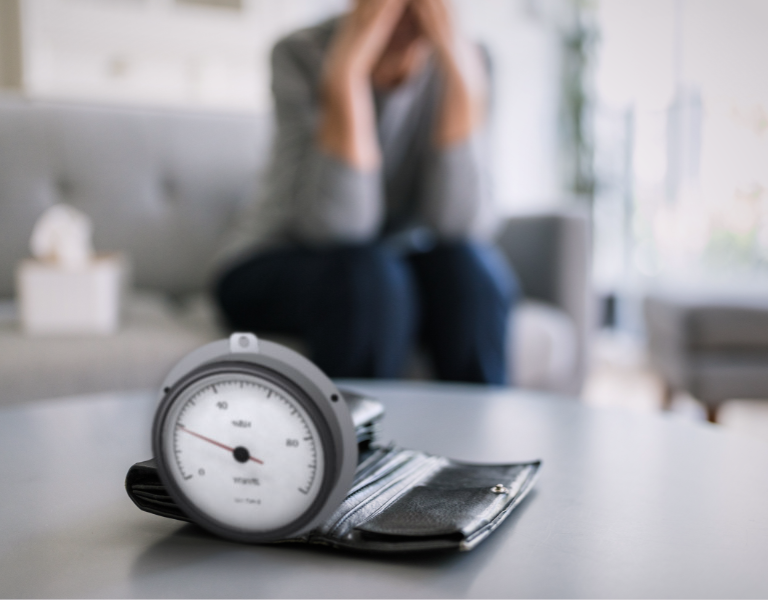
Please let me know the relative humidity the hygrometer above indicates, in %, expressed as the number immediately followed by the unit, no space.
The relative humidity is 20%
